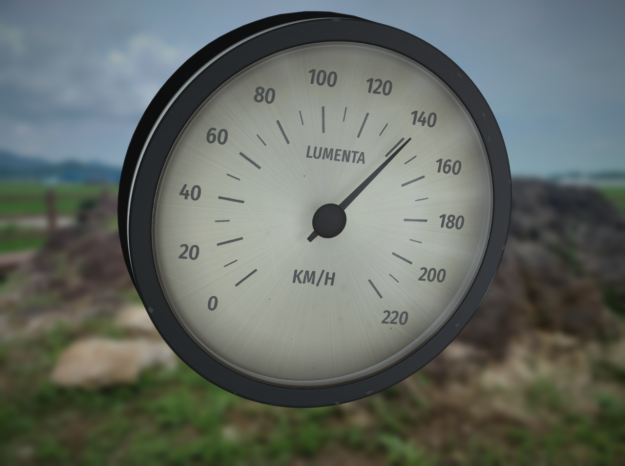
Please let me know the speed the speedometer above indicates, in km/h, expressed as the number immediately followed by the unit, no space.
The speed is 140km/h
